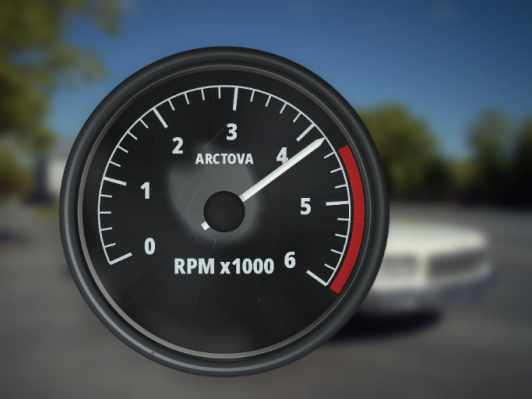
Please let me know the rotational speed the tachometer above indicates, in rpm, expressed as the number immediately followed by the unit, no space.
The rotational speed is 4200rpm
